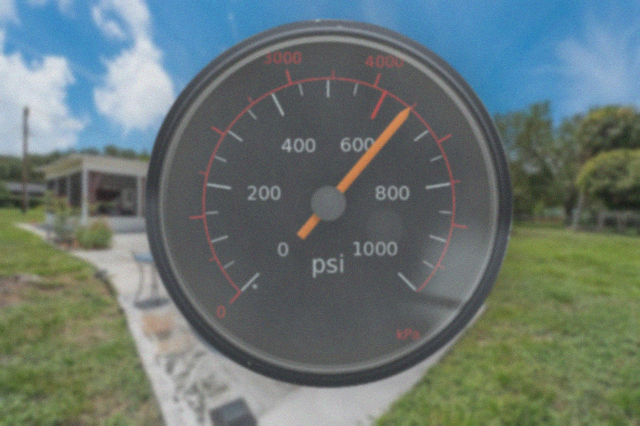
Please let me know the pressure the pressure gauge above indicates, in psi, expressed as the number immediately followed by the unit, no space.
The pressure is 650psi
